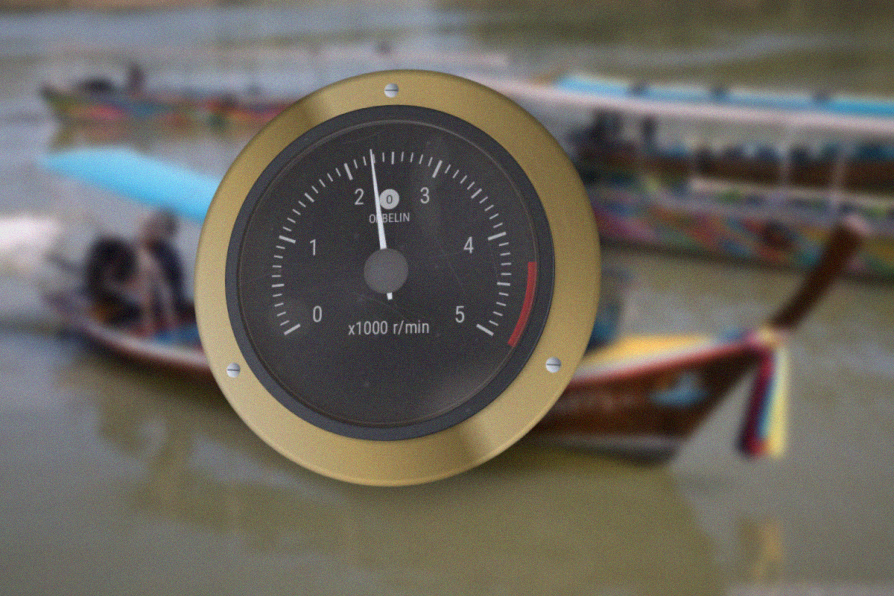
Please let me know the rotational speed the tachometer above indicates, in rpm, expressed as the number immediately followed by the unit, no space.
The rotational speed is 2300rpm
